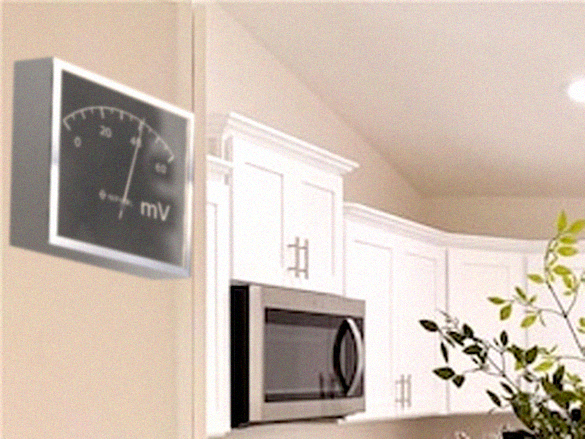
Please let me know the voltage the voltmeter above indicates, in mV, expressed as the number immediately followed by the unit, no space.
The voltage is 40mV
